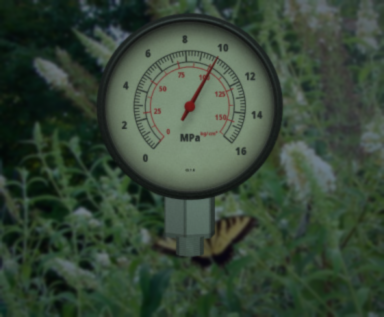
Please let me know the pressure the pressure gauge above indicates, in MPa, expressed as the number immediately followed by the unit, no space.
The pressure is 10MPa
